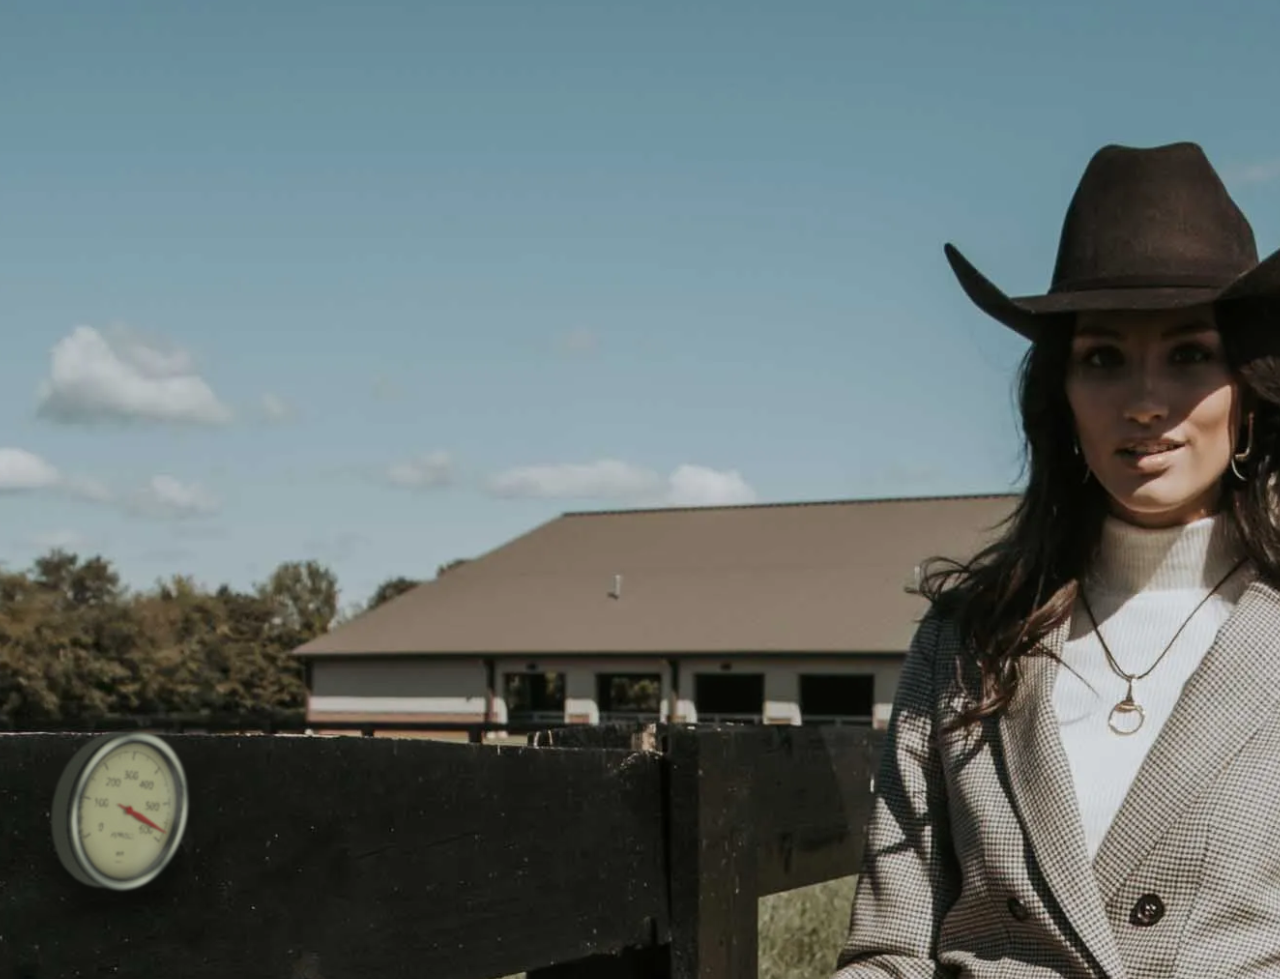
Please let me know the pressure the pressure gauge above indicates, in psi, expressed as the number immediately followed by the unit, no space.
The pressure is 575psi
